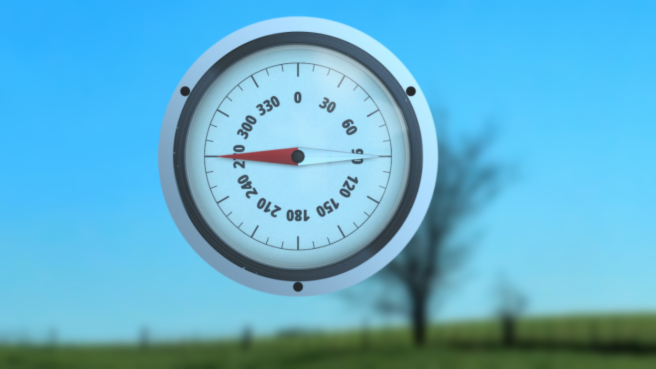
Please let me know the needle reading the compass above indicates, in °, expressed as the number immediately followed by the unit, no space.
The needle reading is 270°
